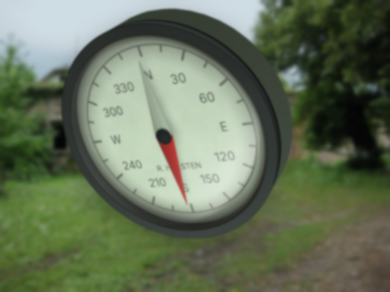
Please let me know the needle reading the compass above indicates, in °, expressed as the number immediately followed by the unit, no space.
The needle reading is 180°
